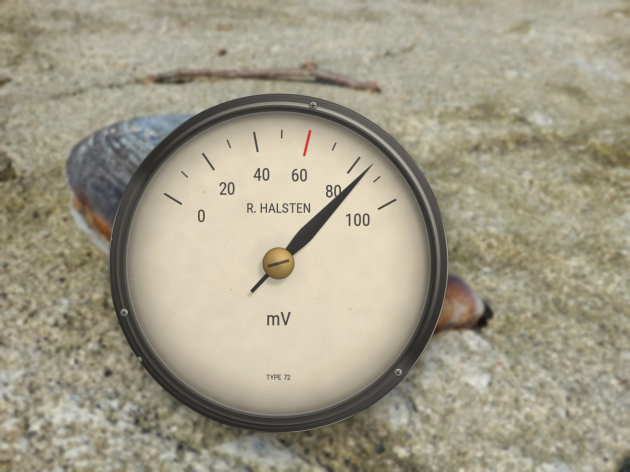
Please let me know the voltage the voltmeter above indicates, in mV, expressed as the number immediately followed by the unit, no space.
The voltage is 85mV
